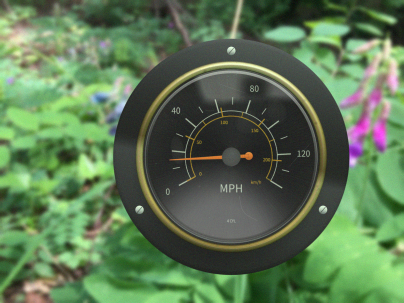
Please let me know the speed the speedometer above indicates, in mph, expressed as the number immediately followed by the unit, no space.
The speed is 15mph
